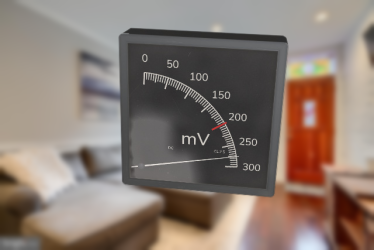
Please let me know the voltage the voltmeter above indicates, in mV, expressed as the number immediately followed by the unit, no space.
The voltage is 275mV
